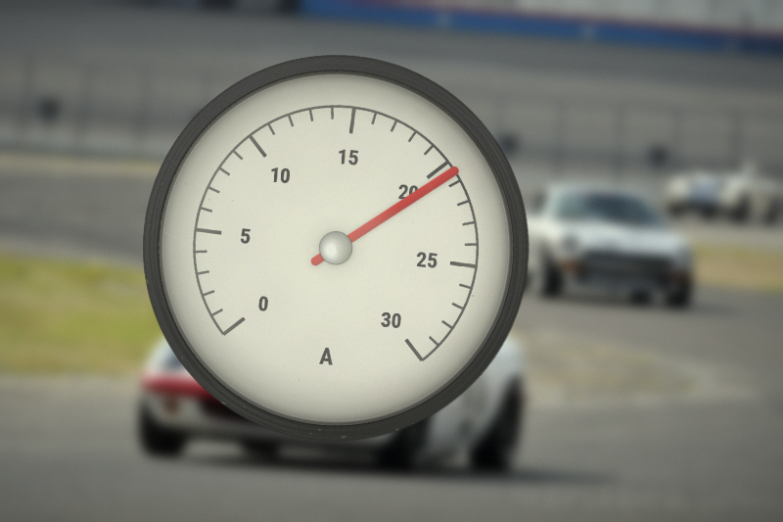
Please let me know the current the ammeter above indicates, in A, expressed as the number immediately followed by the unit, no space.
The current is 20.5A
